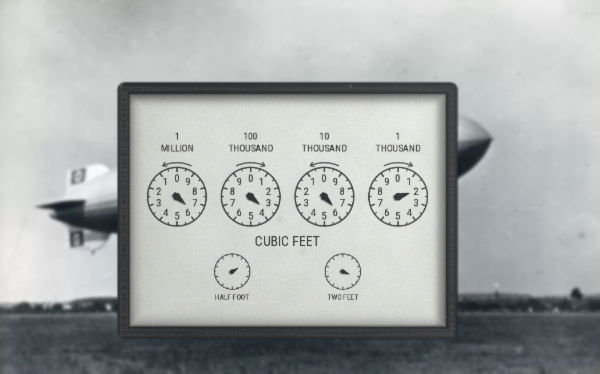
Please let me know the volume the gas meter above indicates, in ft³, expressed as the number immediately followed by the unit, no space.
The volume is 636200ft³
